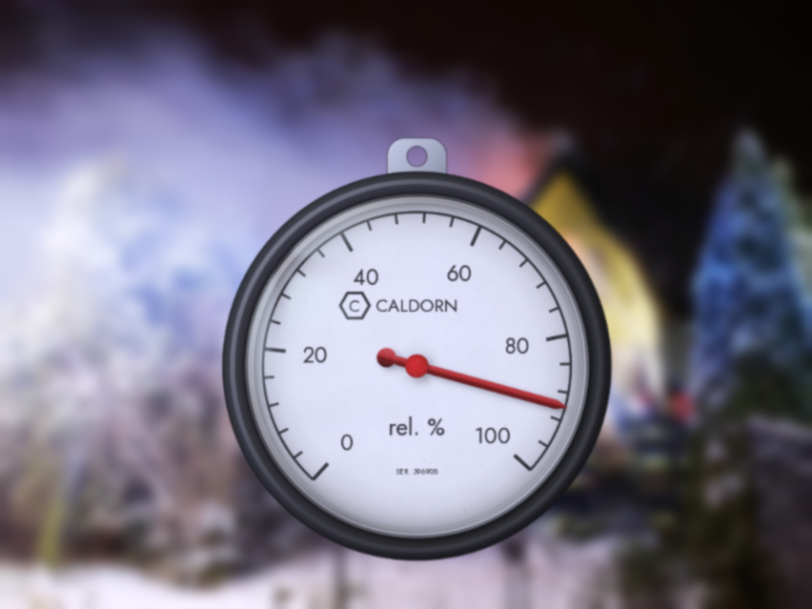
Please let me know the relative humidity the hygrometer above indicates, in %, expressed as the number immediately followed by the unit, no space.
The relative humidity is 90%
